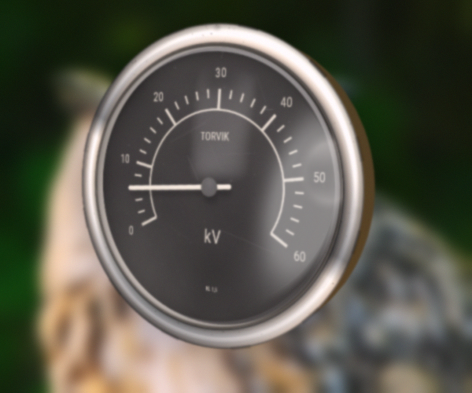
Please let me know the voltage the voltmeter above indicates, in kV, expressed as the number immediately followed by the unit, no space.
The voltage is 6kV
